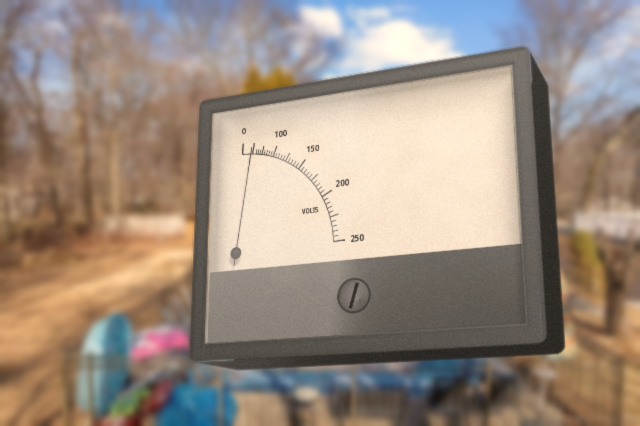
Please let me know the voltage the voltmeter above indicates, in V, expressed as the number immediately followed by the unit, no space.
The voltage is 50V
